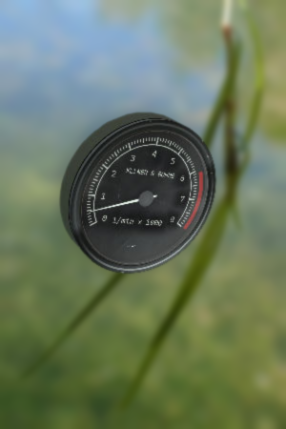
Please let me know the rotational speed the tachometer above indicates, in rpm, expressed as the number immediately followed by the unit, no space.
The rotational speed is 500rpm
